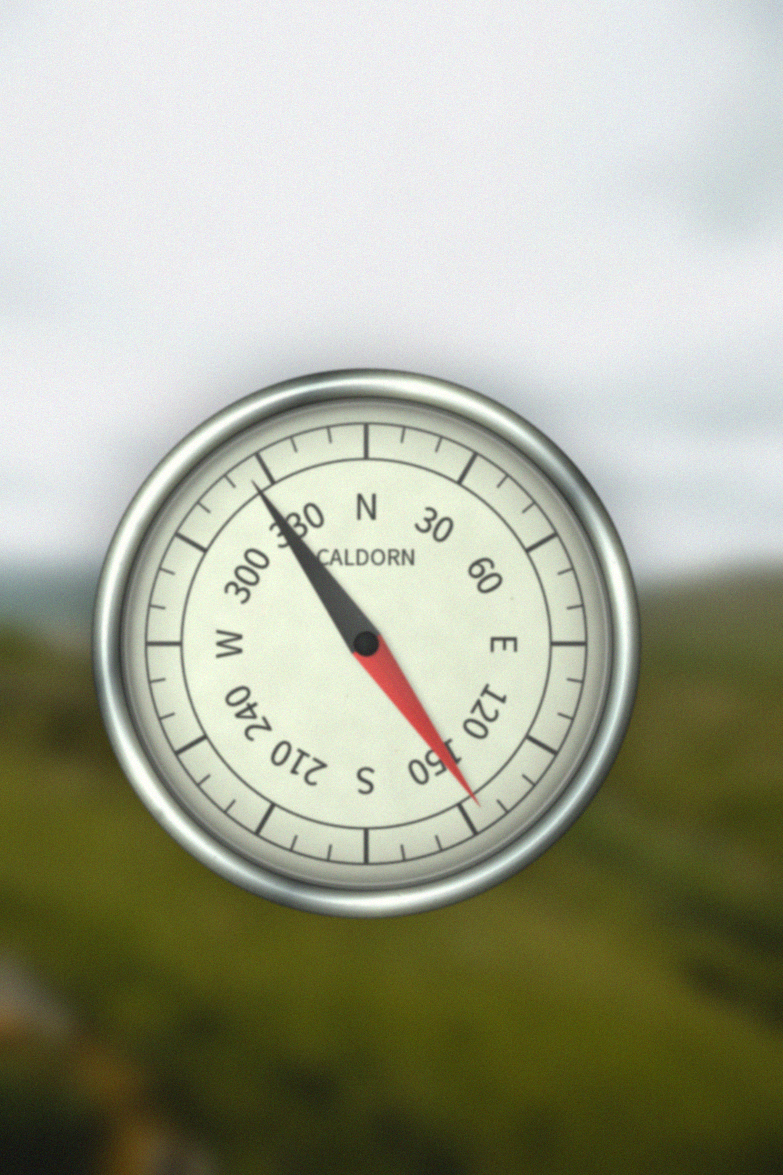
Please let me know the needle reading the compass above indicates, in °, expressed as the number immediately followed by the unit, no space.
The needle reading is 145°
